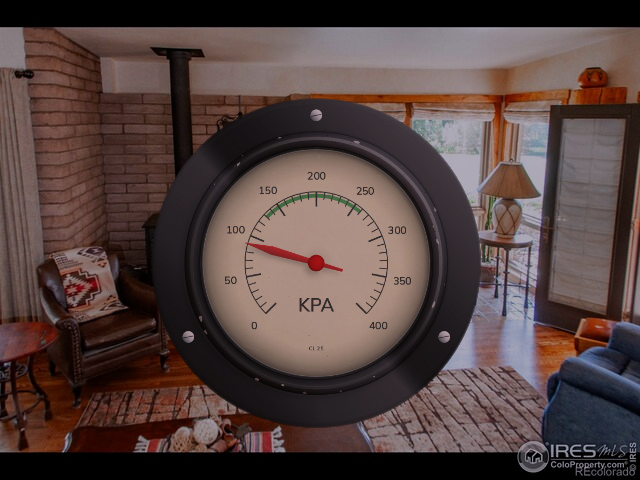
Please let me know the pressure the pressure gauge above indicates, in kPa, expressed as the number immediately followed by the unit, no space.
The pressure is 90kPa
